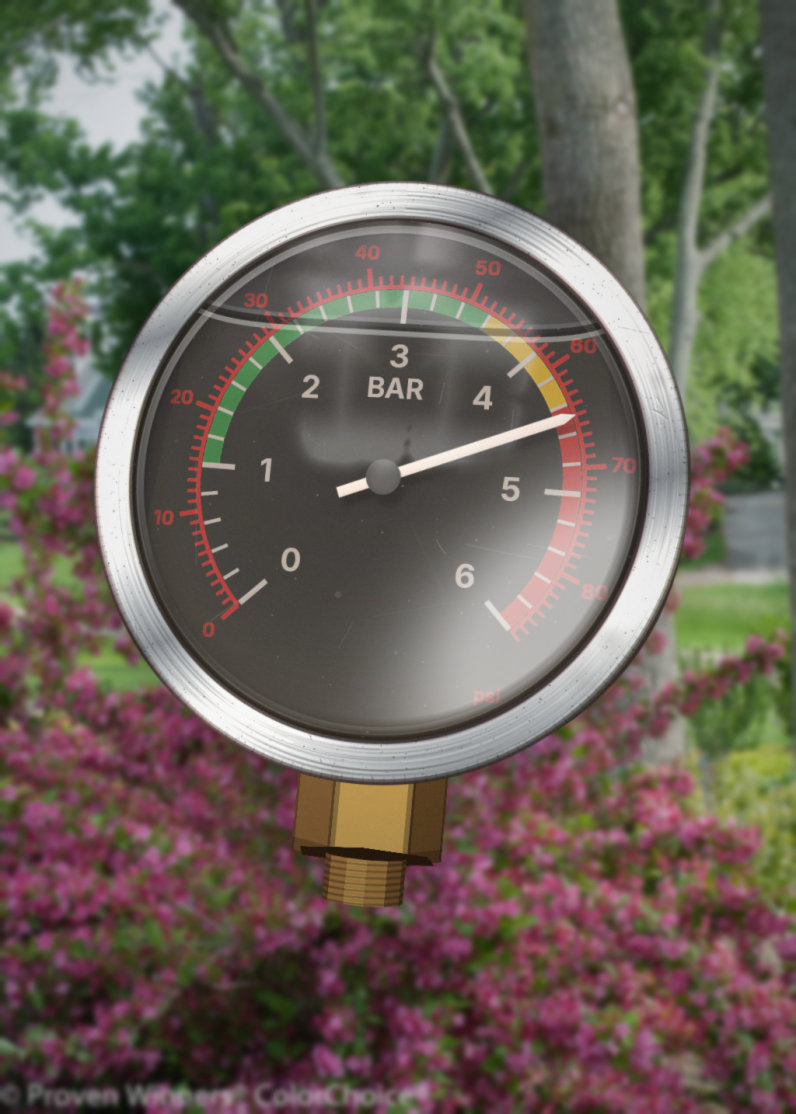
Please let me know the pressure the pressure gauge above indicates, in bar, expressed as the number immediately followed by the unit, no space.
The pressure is 4.5bar
